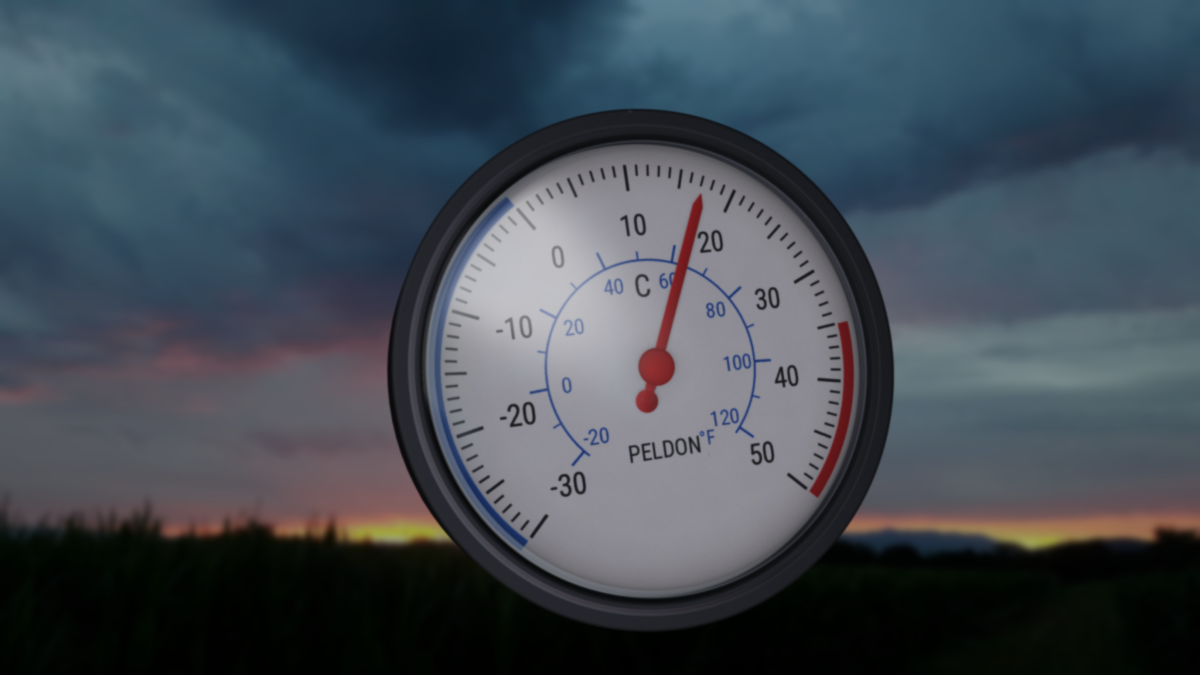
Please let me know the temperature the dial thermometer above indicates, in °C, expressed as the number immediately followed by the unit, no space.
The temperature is 17°C
